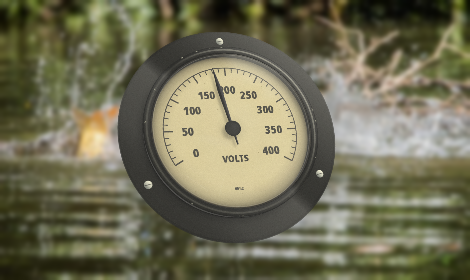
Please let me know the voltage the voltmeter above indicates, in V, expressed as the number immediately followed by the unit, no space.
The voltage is 180V
